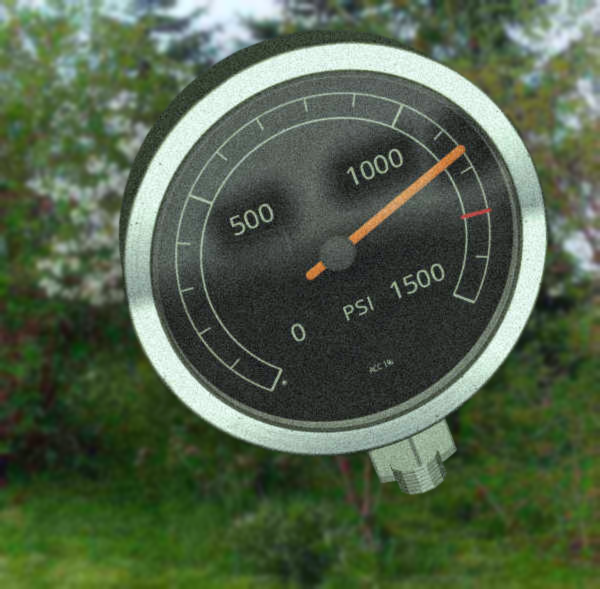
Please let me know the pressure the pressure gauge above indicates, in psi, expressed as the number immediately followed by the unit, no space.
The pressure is 1150psi
